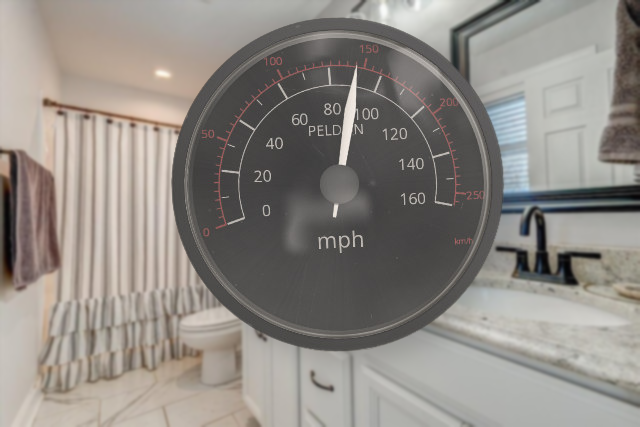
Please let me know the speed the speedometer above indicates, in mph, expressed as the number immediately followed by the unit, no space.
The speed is 90mph
